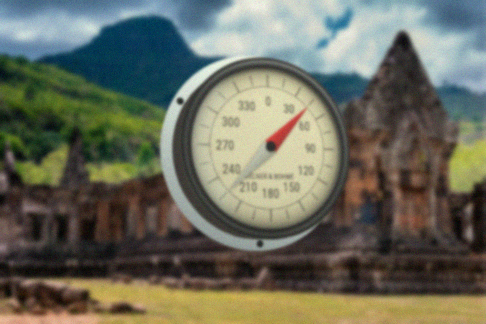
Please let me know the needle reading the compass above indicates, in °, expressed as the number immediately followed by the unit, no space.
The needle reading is 45°
